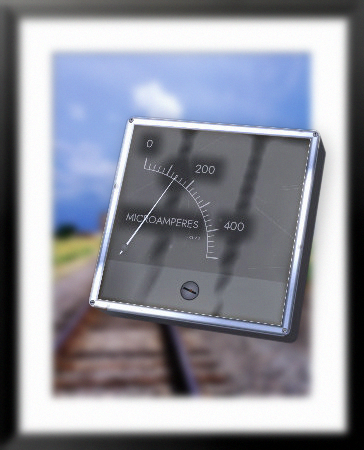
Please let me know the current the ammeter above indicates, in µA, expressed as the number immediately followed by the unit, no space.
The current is 140µA
